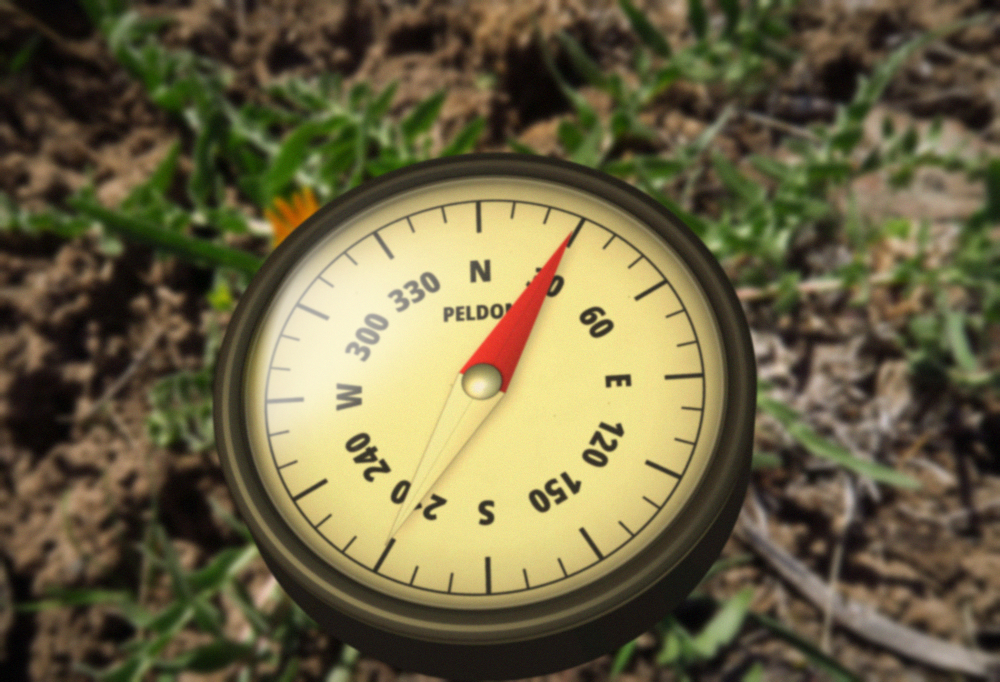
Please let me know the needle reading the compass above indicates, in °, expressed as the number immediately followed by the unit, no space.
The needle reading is 30°
